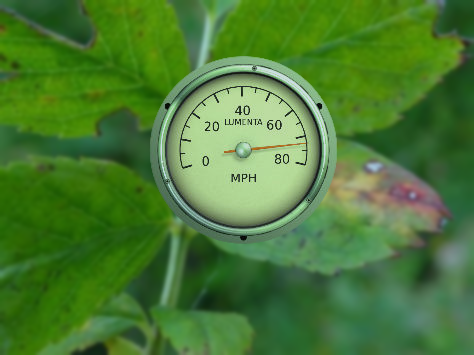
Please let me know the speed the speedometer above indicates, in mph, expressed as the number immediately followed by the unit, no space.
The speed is 72.5mph
